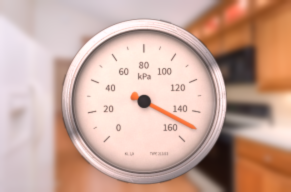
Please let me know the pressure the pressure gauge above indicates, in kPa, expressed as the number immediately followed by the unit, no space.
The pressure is 150kPa
